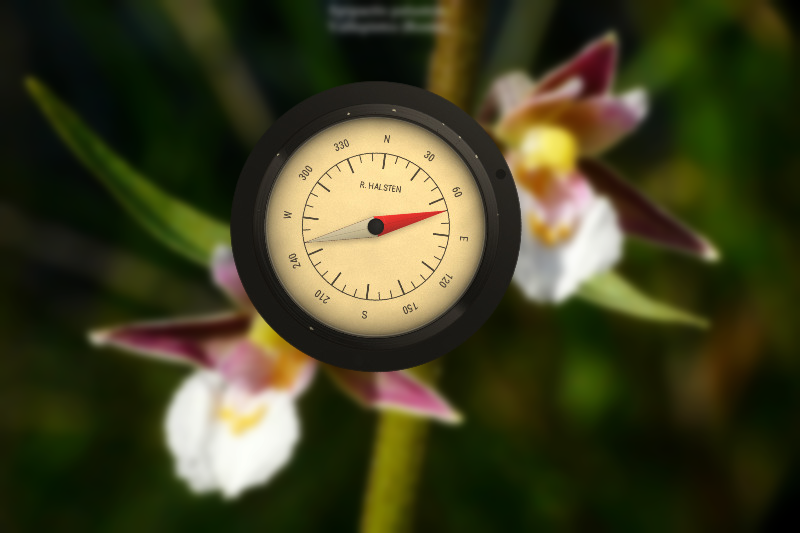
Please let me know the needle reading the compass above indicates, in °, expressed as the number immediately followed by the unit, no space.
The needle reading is 70°
